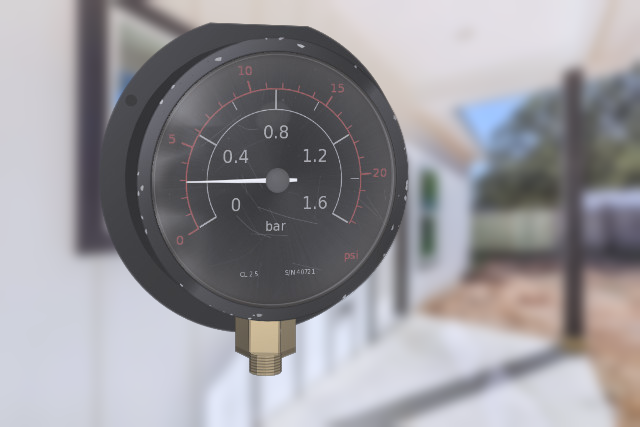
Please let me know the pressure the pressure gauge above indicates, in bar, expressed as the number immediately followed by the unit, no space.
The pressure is 0.2bar
